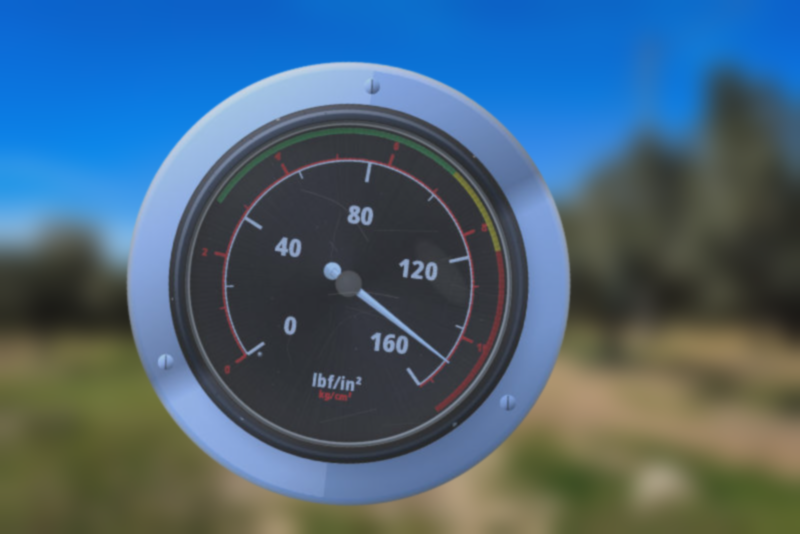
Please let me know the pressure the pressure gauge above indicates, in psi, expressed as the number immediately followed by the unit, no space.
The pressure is 150psi
